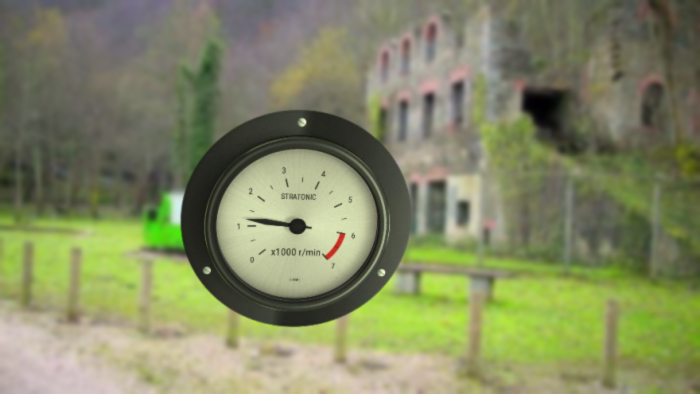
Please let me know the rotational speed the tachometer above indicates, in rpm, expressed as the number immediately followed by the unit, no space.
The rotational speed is 1250rpm
